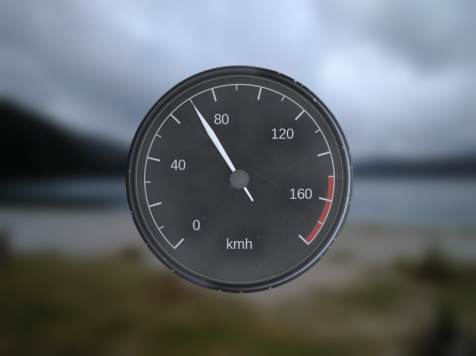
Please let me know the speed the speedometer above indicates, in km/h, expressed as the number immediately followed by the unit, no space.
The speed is 70km/h
